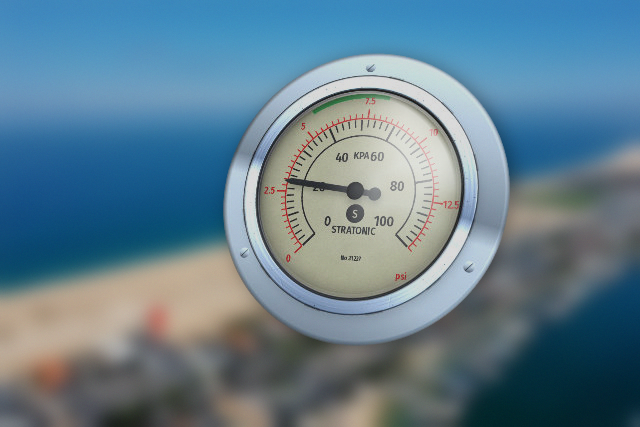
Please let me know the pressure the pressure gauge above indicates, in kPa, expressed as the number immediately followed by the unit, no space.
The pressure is 20kPa
